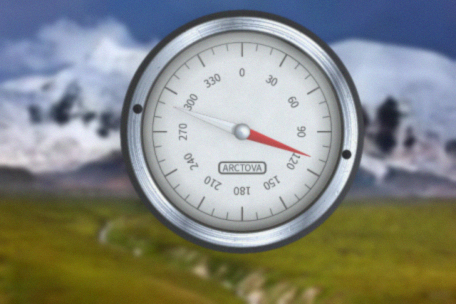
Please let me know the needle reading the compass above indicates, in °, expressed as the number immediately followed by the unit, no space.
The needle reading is 110°
